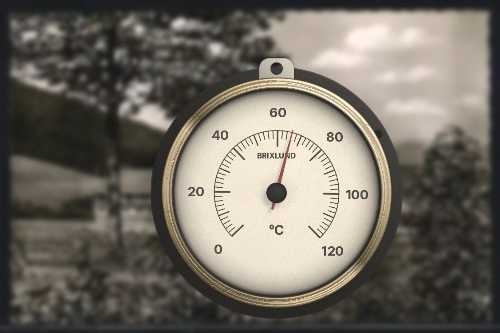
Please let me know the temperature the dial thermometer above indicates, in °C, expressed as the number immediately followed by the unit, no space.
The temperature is 66°C
